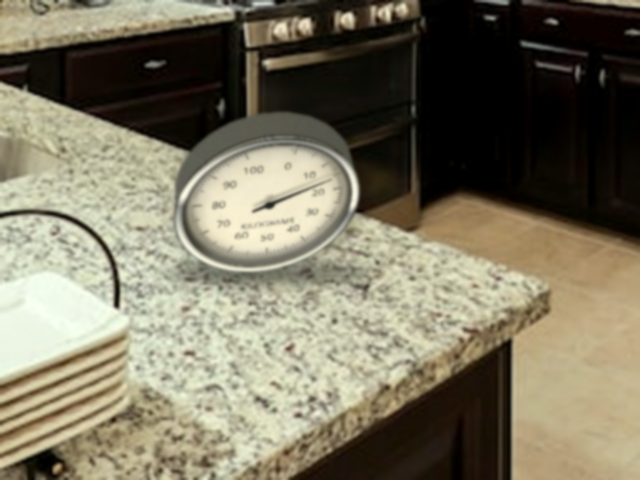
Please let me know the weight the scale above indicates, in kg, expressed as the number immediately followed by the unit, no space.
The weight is 15kg
